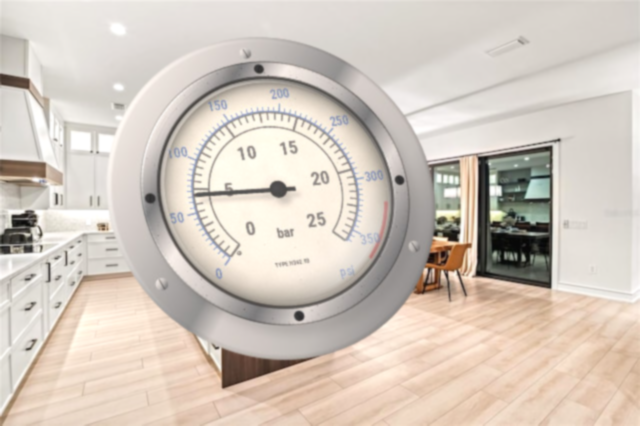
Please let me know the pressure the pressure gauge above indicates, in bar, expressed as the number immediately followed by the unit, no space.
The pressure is 4.5bar
